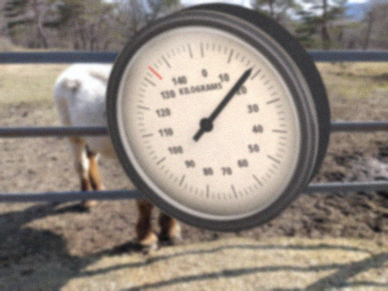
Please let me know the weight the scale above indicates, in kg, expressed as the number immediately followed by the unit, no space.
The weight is 18kg
